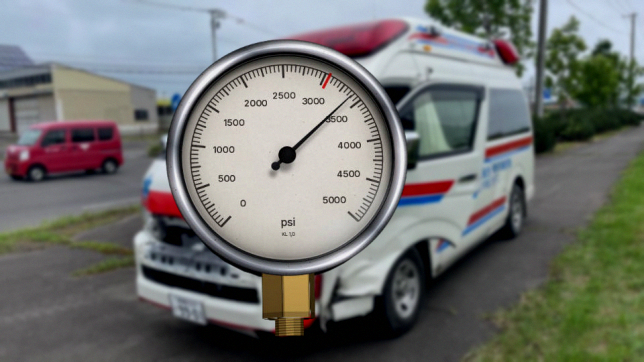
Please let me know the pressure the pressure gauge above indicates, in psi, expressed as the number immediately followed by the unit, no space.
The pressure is 3400psi
